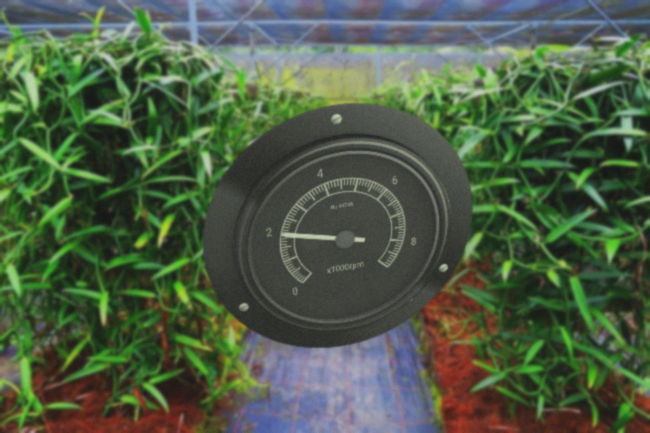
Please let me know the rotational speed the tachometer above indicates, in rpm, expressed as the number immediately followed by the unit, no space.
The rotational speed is 2000rpm
